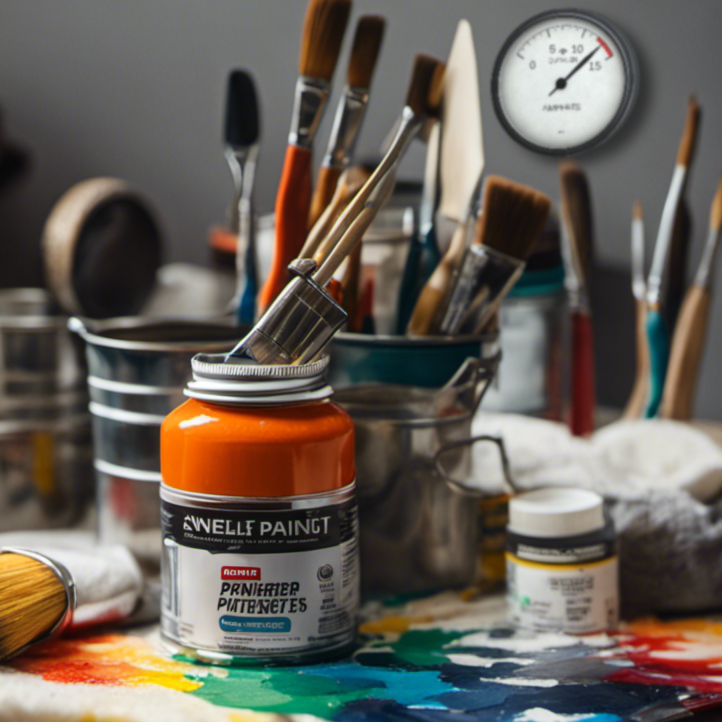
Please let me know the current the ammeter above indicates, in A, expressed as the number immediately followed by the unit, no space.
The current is 13A
